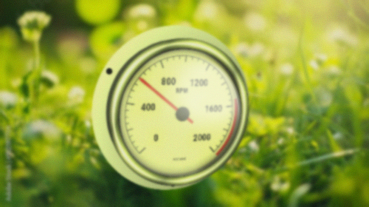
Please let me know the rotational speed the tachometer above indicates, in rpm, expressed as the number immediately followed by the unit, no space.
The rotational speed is 600rpm
